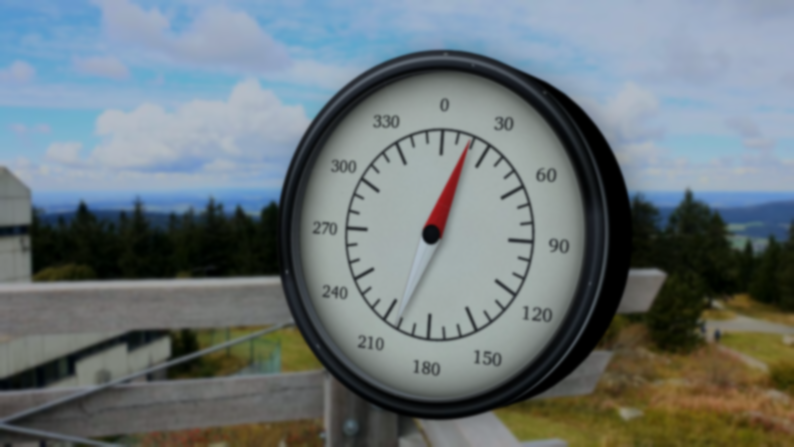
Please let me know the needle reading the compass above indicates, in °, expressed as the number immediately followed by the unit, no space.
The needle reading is 20°
